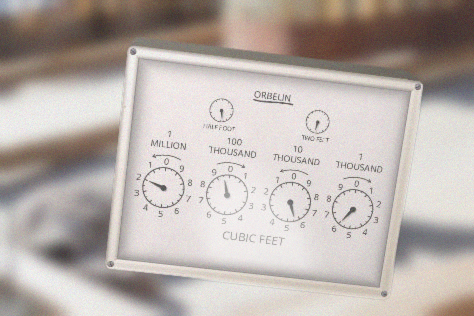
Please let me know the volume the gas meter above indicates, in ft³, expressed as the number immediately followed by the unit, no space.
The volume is 195600ft³
